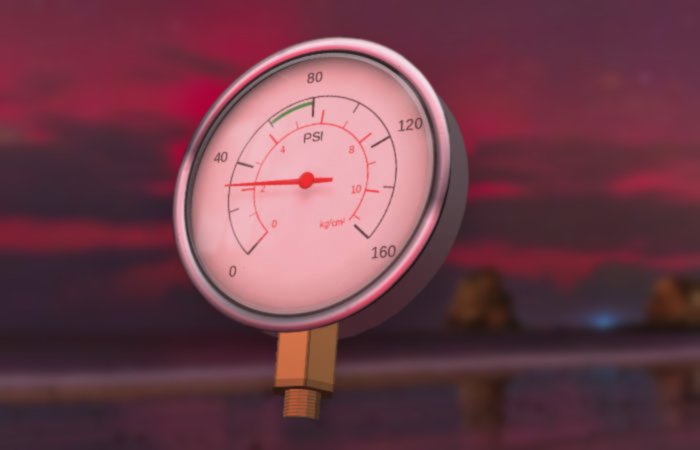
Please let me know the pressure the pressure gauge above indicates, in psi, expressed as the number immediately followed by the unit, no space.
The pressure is 30psi
